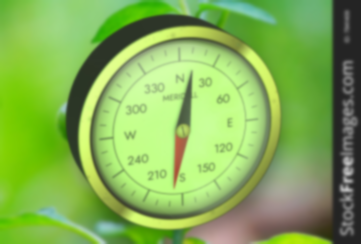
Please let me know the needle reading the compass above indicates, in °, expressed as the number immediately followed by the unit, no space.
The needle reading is 190°
